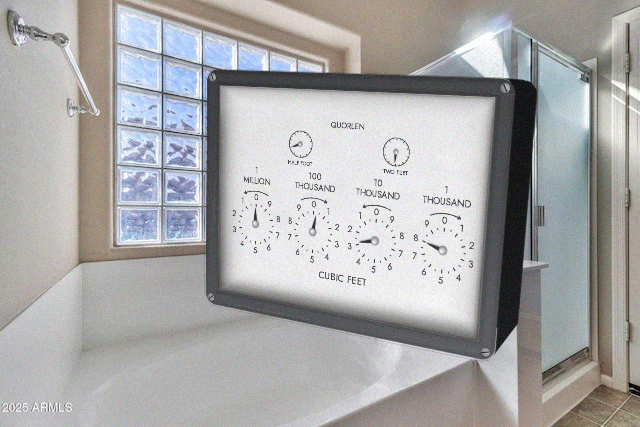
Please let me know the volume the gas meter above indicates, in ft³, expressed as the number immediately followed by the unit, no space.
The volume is 2800ft³
